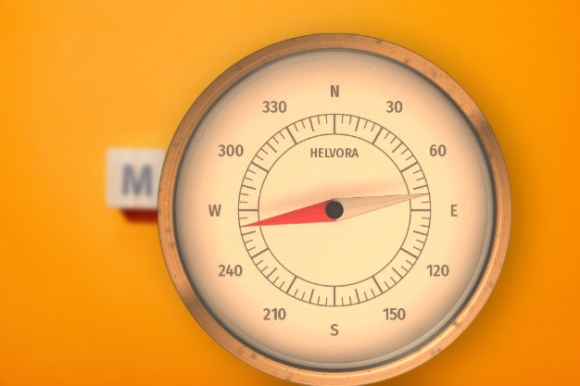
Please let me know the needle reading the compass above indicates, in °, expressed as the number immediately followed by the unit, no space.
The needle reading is 260°
